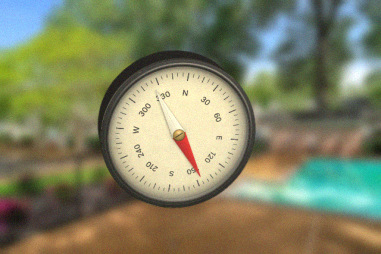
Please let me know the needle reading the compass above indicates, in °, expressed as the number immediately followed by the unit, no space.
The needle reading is 145°
